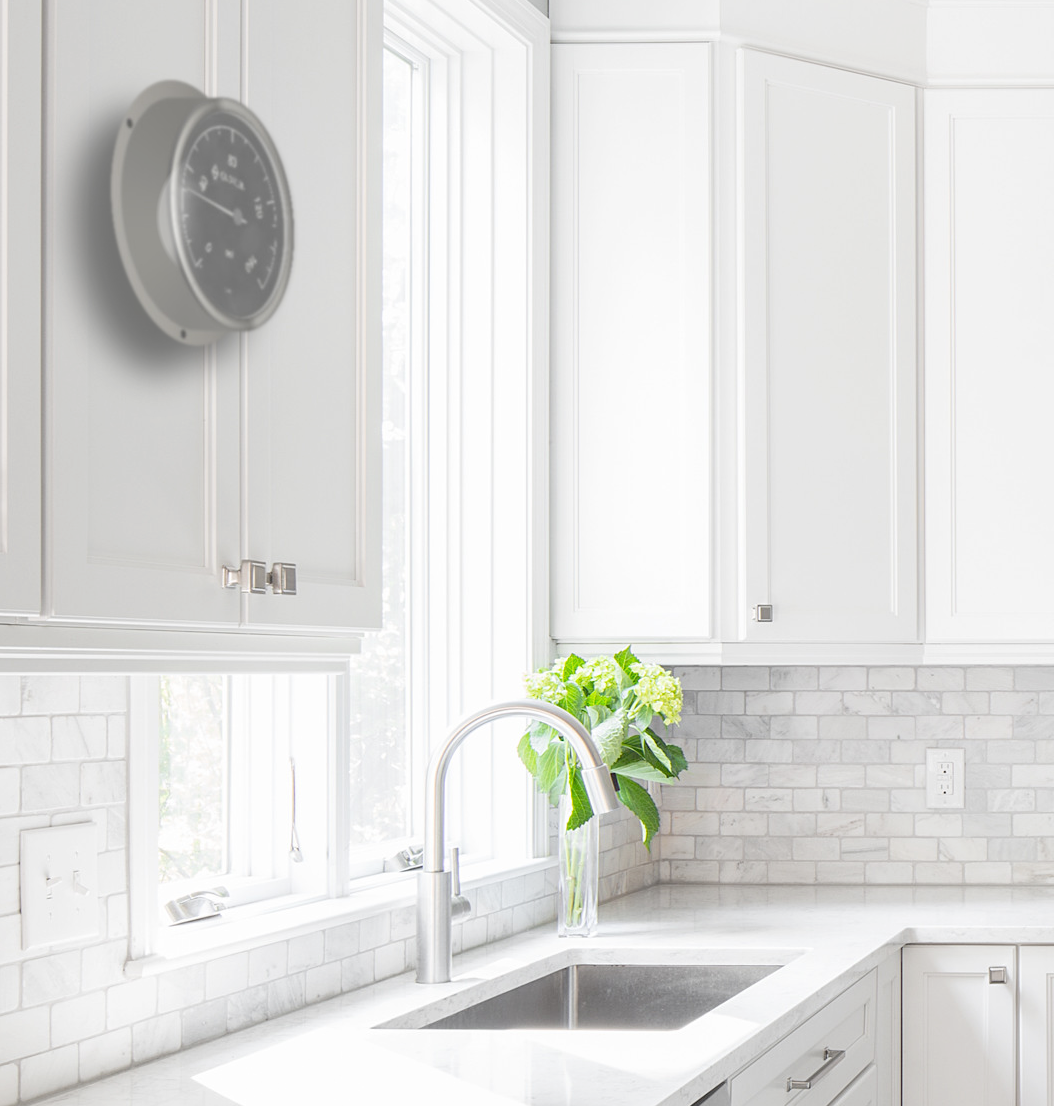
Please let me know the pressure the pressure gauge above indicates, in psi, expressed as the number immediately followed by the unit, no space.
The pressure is 30psi
